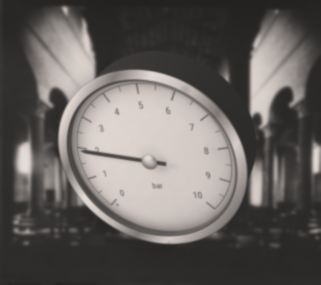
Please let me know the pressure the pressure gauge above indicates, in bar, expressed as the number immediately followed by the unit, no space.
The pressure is 2bar
